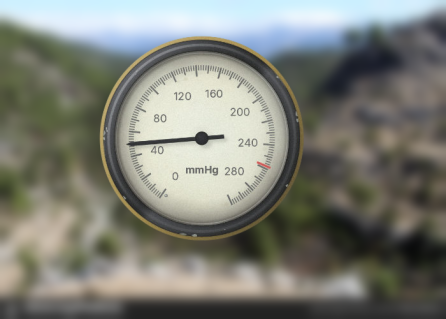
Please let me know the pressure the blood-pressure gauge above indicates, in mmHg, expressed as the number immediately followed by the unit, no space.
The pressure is 50mmHg
